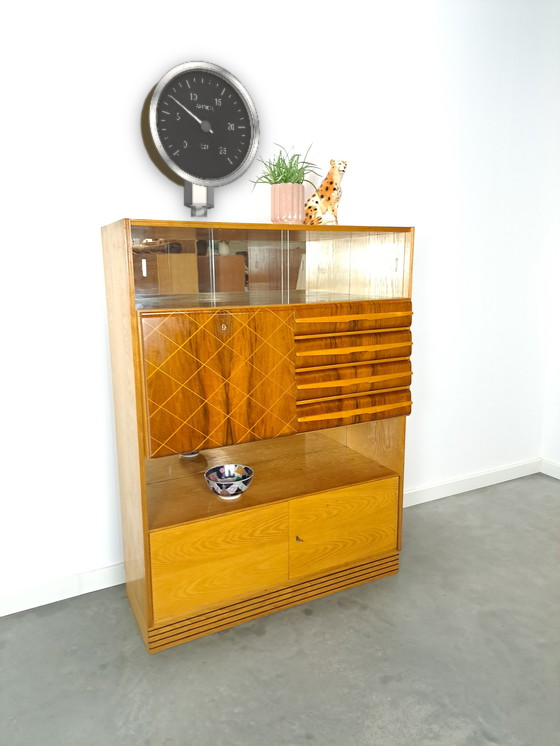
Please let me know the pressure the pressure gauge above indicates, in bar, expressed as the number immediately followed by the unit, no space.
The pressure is 7bar
